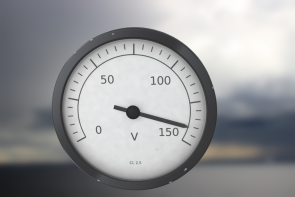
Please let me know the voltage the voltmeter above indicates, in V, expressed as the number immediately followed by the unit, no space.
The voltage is 140V
